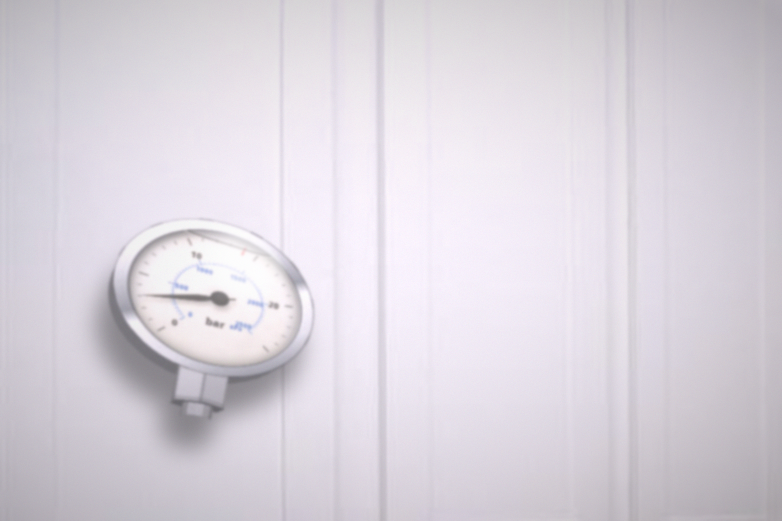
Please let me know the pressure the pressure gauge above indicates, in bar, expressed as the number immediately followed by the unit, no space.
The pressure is 3bar
